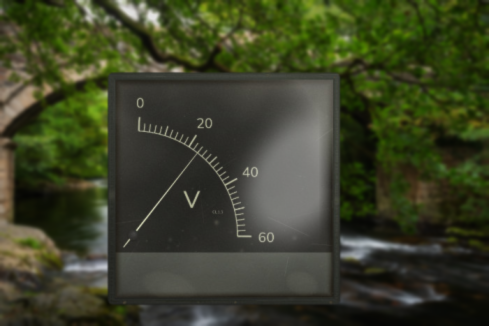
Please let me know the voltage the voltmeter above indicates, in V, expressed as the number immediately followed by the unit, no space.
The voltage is 24V
